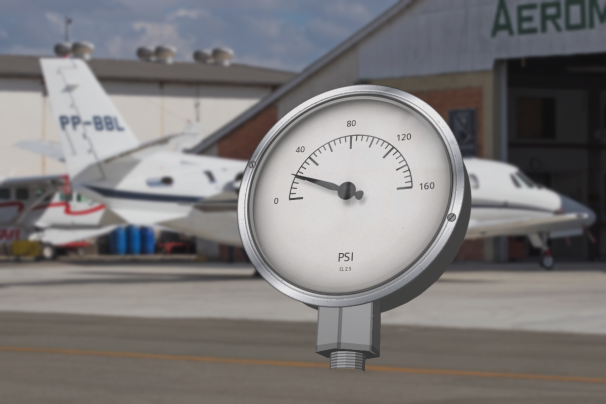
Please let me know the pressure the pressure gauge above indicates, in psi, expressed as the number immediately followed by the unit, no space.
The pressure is 20psi
